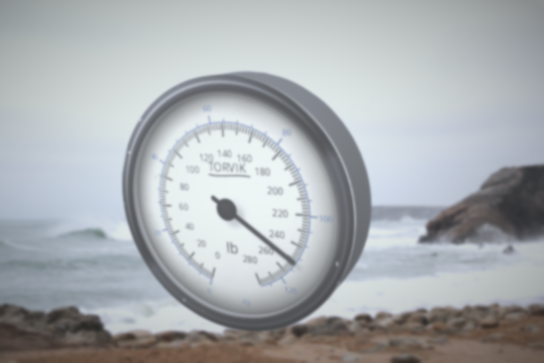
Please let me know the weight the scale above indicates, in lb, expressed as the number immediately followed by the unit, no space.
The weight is 250lb
